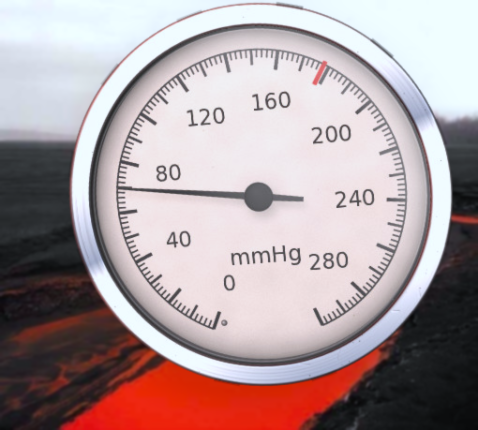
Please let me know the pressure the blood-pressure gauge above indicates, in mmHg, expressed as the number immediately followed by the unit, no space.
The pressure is 70mmHg
